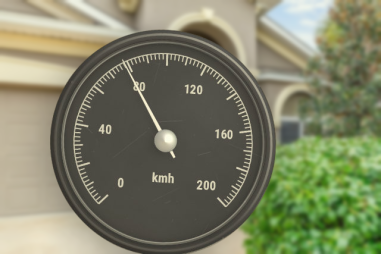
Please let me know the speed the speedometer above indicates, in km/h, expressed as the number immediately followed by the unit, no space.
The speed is 78km/h
